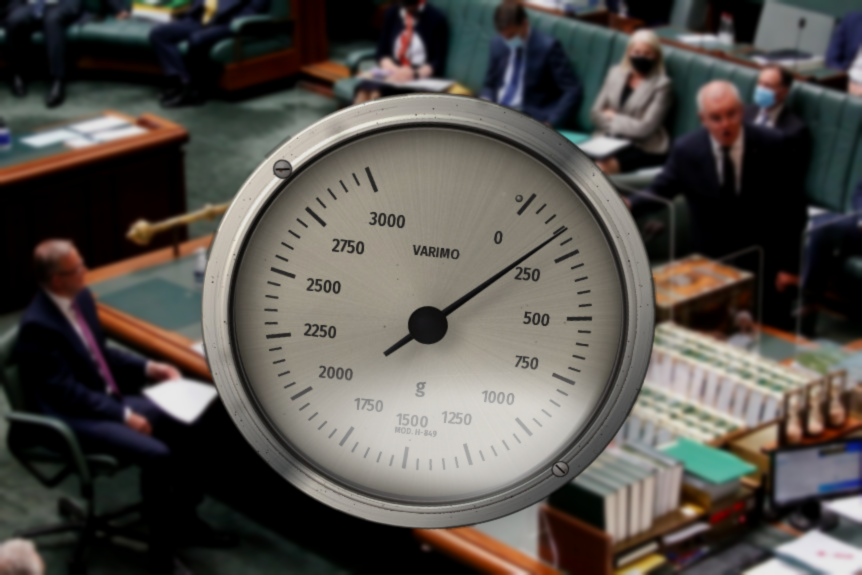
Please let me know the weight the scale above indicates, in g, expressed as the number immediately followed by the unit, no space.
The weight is 150g
